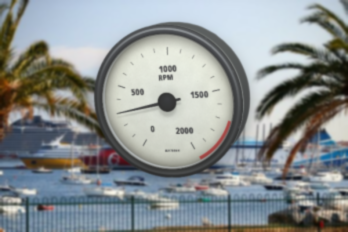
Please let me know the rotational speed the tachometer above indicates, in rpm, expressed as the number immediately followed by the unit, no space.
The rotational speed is 300rpm
